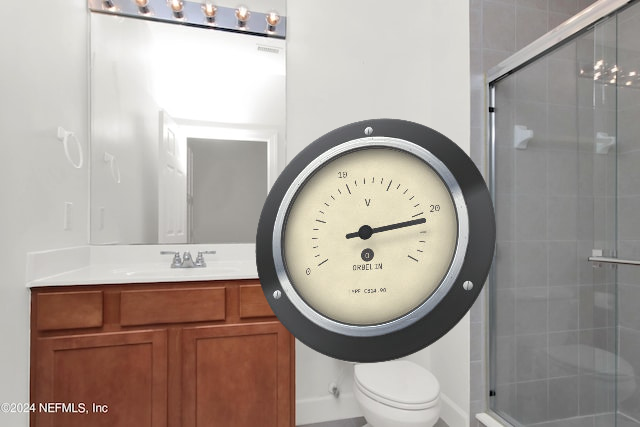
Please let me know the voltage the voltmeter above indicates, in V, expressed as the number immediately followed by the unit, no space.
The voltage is 21V
